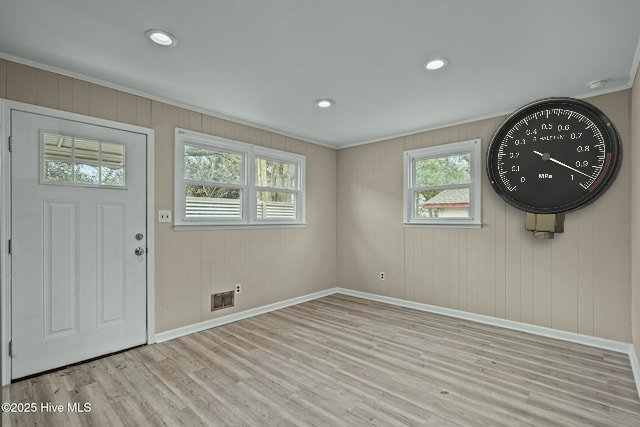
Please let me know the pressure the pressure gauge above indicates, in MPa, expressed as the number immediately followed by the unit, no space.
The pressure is 0.95MPa
